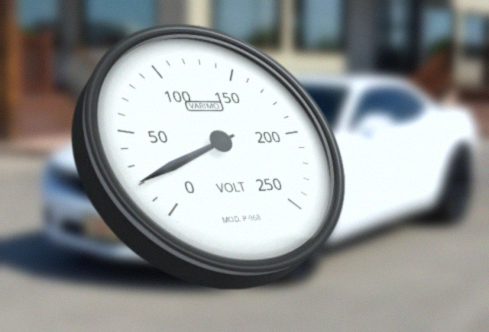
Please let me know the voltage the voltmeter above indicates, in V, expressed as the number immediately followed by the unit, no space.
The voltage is 20V
